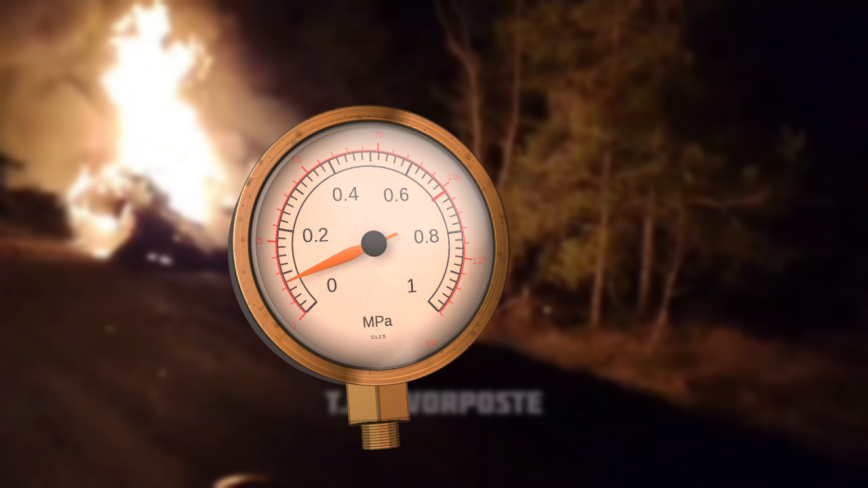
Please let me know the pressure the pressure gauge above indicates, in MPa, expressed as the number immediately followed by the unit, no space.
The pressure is 0.08MPa
